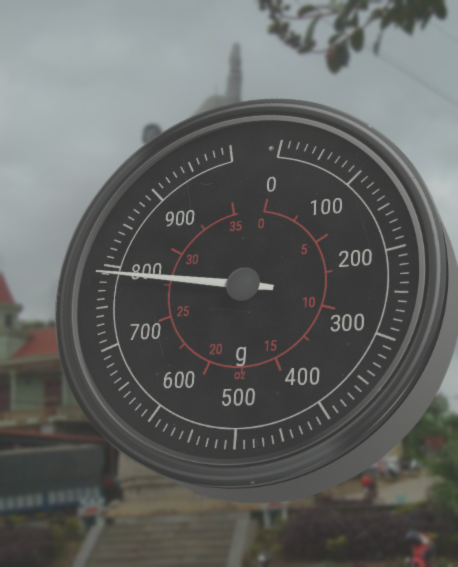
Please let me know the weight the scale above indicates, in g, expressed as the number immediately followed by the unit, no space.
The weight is 790g
